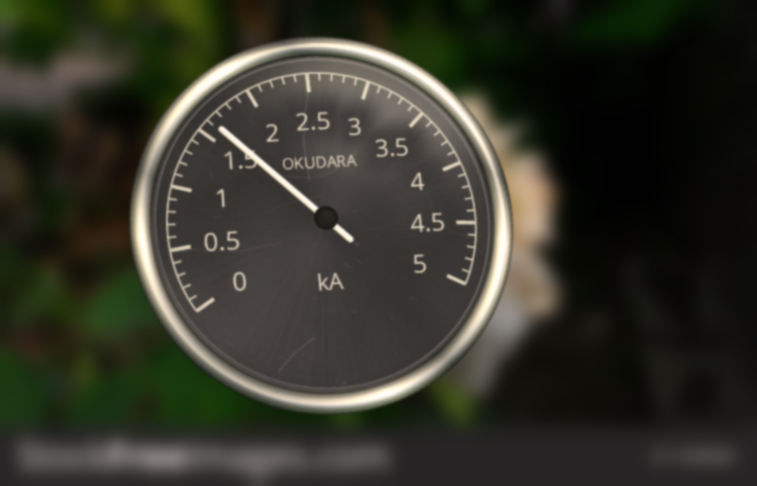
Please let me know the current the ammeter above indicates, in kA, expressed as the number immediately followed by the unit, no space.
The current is 1.6kA
